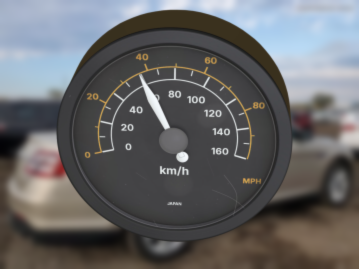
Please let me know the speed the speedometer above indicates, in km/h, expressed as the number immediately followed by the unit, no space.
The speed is 60km/h
